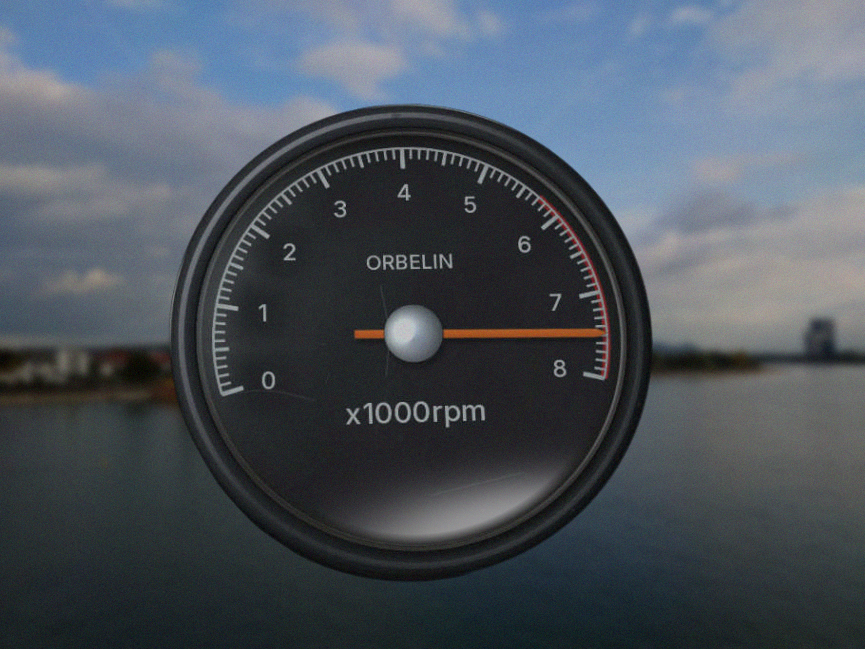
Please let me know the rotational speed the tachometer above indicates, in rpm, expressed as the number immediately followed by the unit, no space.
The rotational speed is 7500rpm
